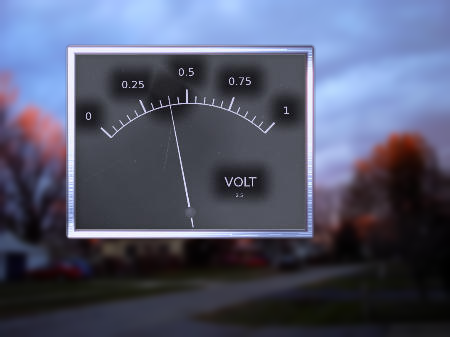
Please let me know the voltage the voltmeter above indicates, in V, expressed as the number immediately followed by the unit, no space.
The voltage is 0.4V
